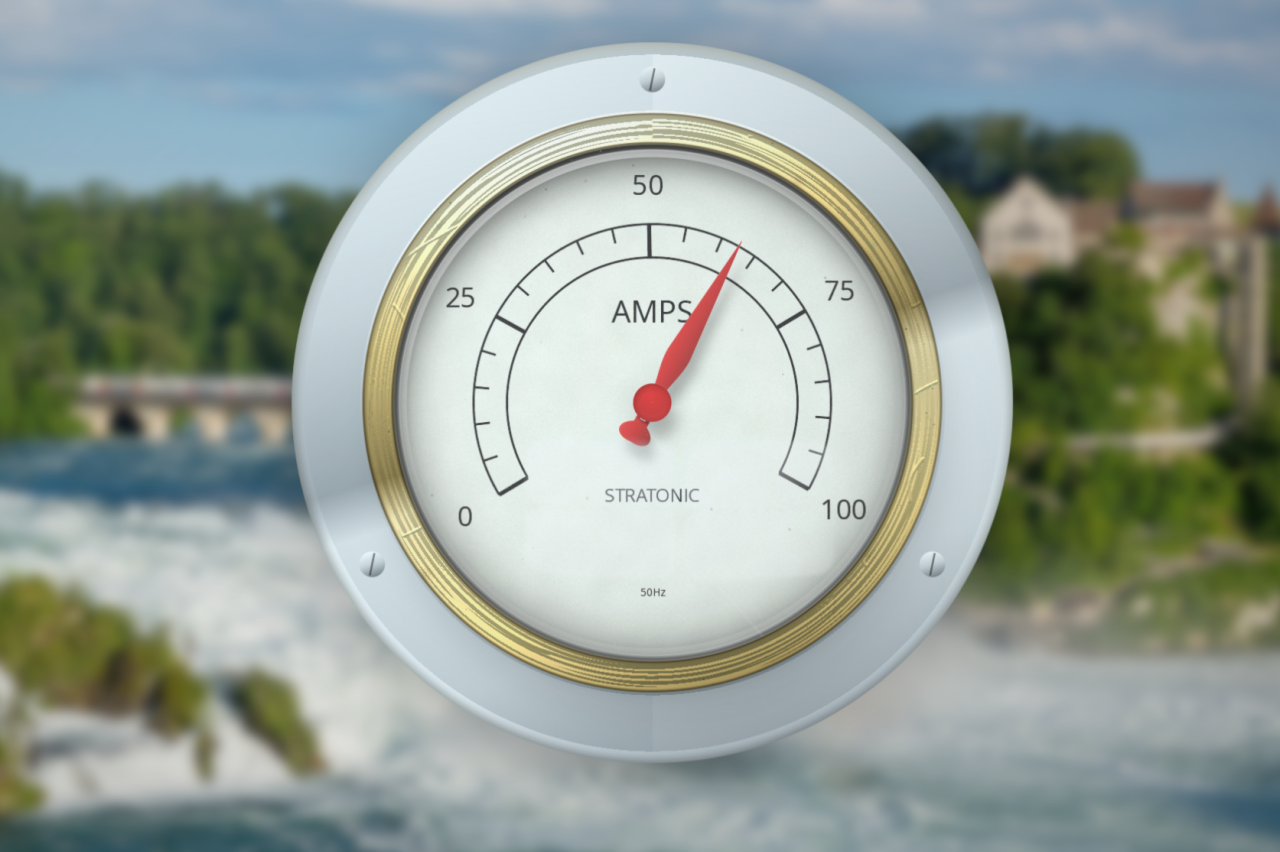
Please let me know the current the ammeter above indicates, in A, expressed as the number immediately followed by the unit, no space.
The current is 62.5A
